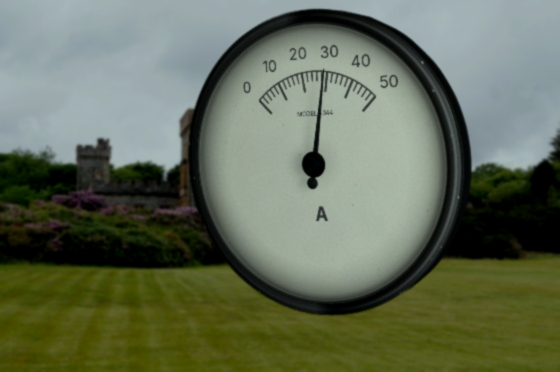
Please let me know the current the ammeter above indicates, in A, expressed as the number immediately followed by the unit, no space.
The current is 30A
